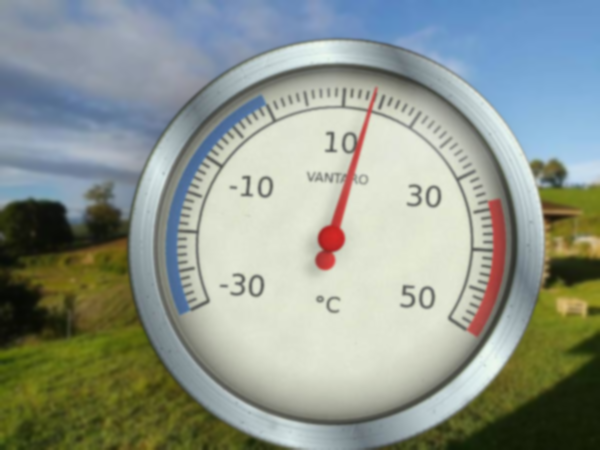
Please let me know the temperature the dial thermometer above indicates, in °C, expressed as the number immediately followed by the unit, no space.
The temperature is 14°C
